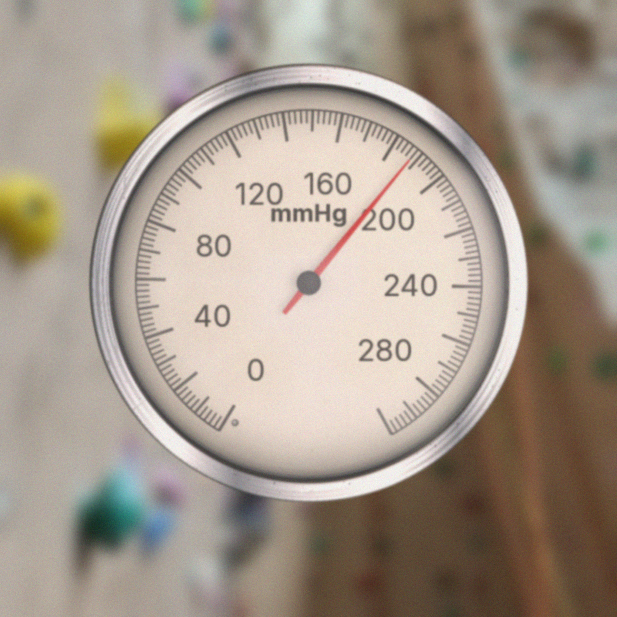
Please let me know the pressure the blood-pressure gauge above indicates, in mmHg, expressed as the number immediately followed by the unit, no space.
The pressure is 188mmHg
